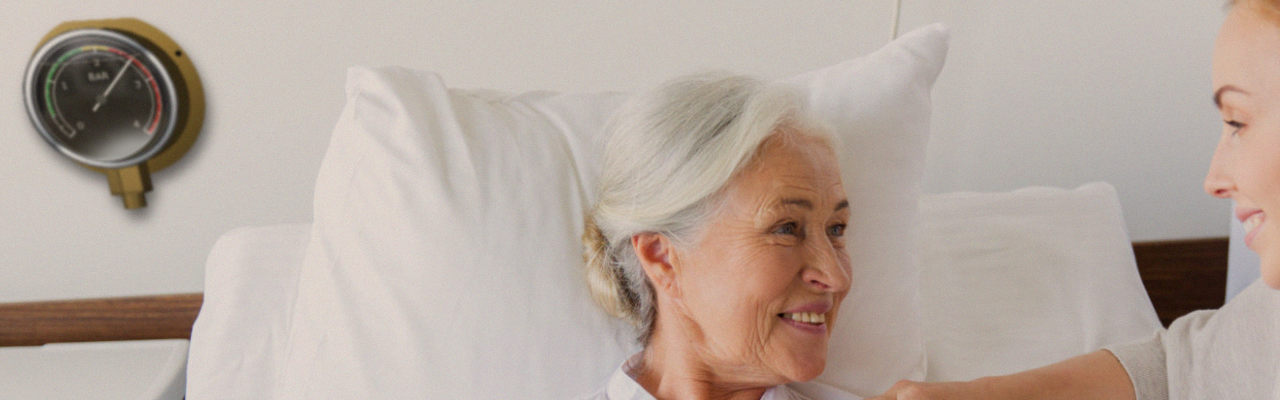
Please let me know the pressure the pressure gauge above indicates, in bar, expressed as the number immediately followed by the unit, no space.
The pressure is 2.6bar
